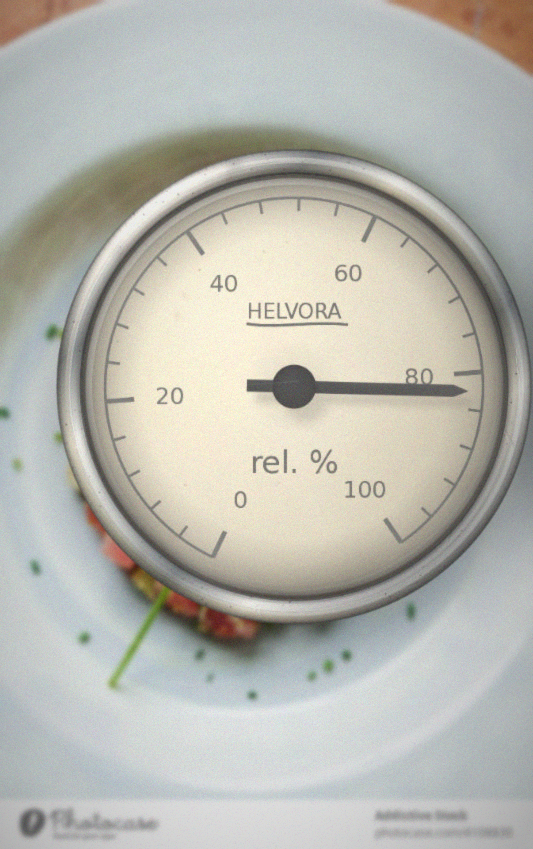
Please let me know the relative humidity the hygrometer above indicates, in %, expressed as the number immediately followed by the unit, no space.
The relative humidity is 82%
